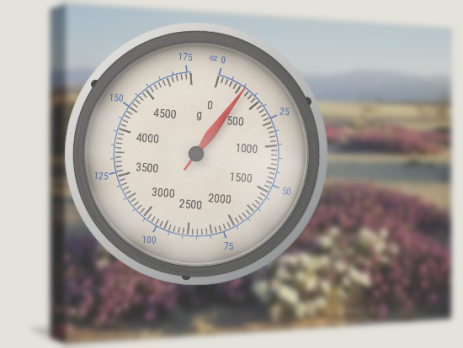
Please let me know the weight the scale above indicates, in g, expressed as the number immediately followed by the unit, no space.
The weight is 300g
